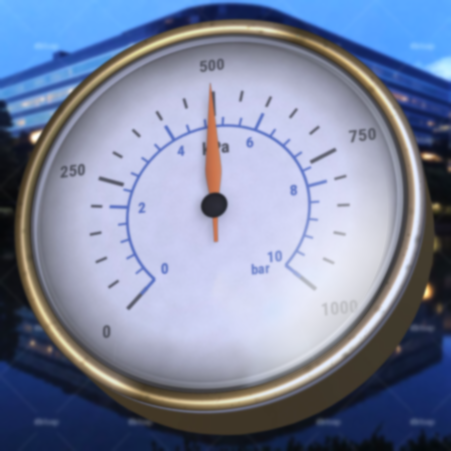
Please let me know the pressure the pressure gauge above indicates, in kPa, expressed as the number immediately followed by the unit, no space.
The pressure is 500kPa
